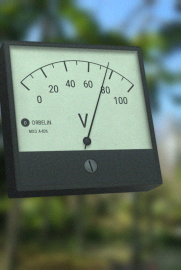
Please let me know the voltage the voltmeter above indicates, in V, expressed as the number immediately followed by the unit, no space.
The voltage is 75V
